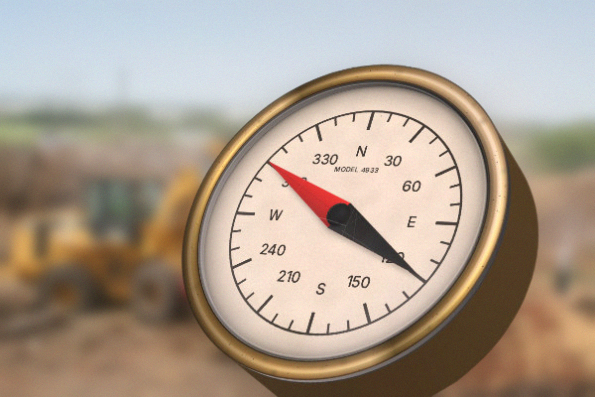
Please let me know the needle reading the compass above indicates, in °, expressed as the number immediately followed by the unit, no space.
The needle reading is 300°
